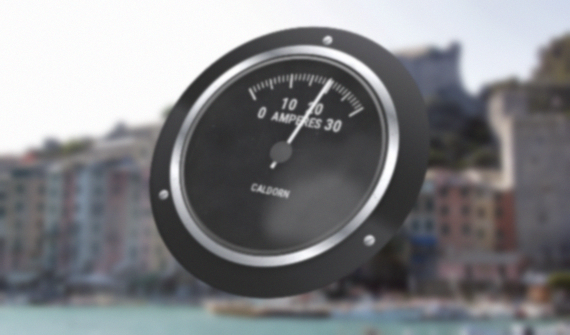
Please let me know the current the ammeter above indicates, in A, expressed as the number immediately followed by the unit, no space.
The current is 20A
